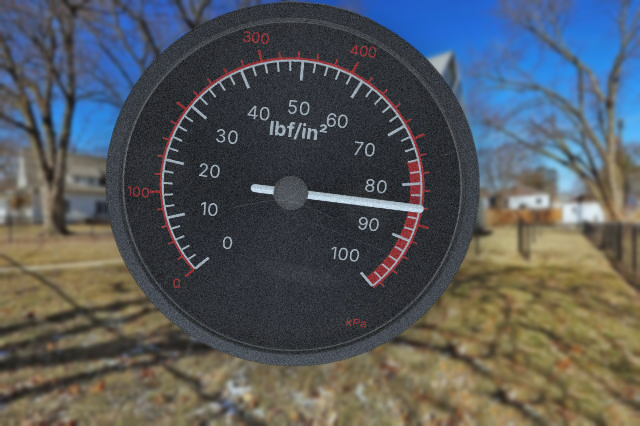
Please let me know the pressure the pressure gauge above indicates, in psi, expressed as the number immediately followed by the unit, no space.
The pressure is 84psi
